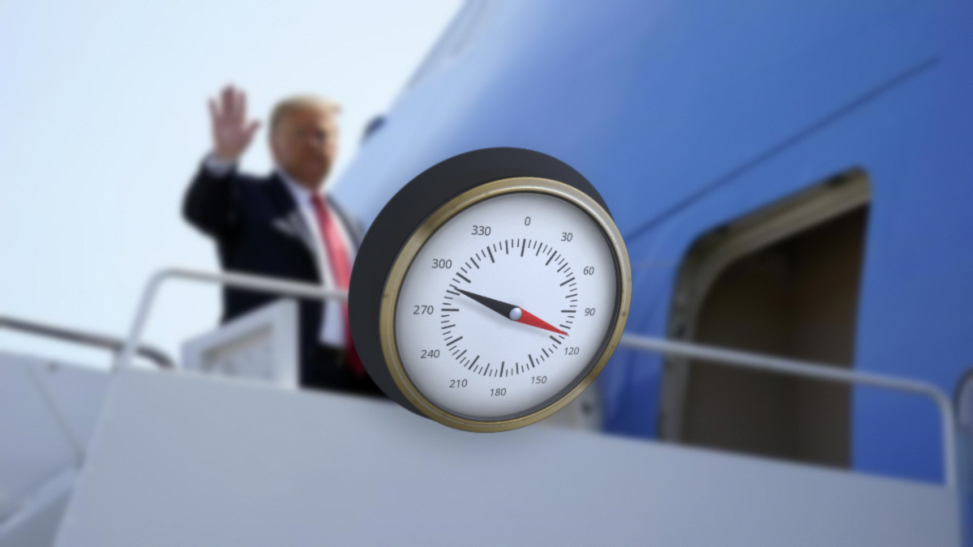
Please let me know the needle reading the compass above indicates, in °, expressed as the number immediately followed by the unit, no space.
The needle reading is 110°
